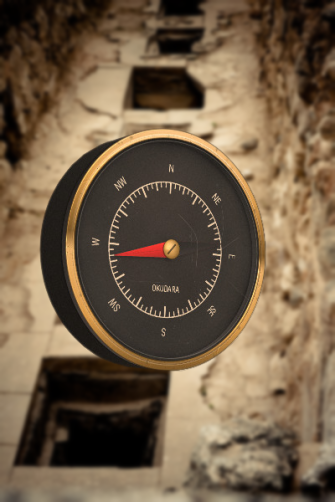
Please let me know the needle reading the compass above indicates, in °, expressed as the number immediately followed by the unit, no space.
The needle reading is 260°
